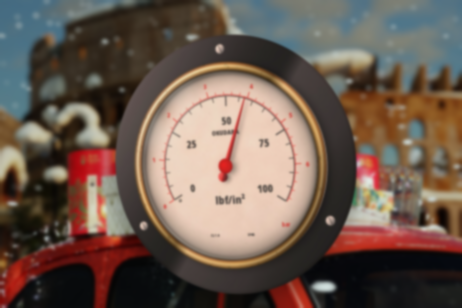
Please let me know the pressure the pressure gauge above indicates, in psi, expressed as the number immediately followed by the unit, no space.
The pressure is 57.5psi
